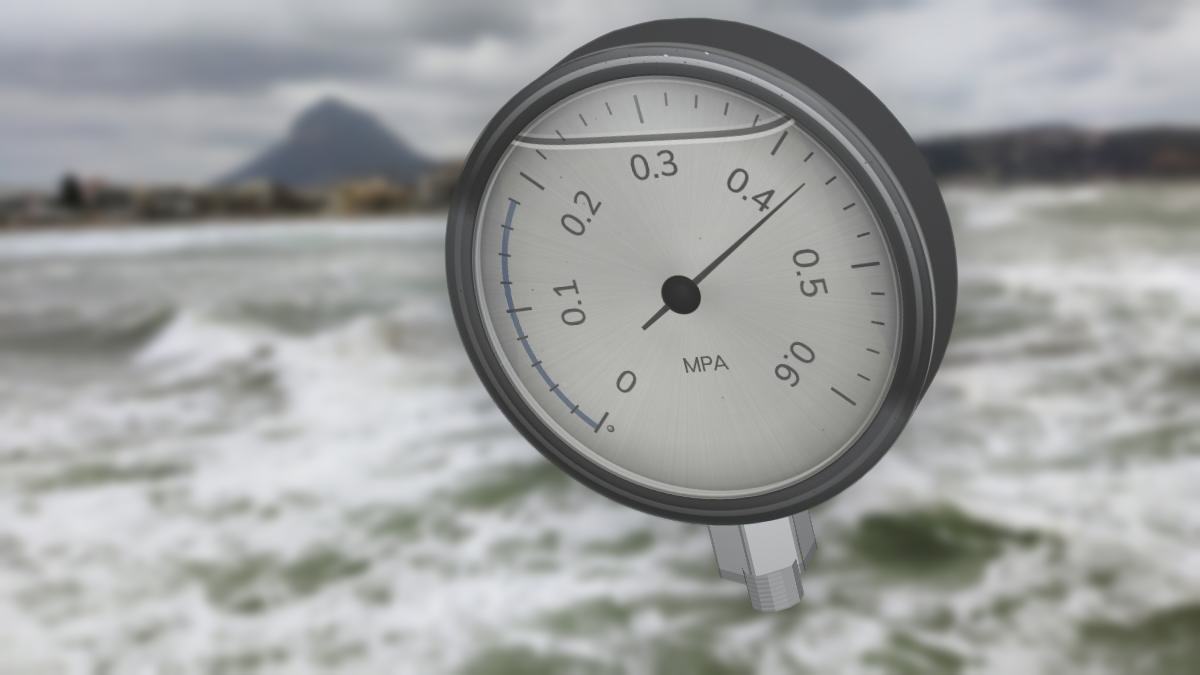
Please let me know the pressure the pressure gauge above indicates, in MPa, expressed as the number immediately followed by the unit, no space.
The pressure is 0.43MPa
